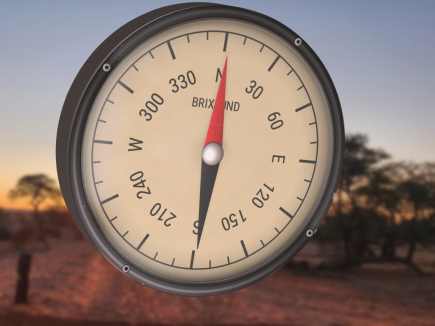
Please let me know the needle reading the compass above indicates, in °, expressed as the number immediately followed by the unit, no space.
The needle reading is 0°
